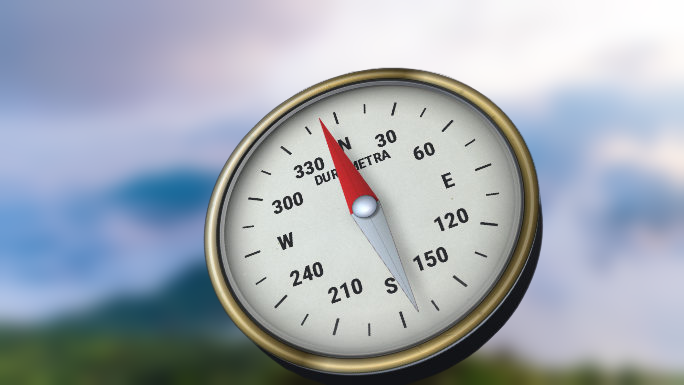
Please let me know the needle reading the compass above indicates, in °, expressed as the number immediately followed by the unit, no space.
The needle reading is 352.5°
